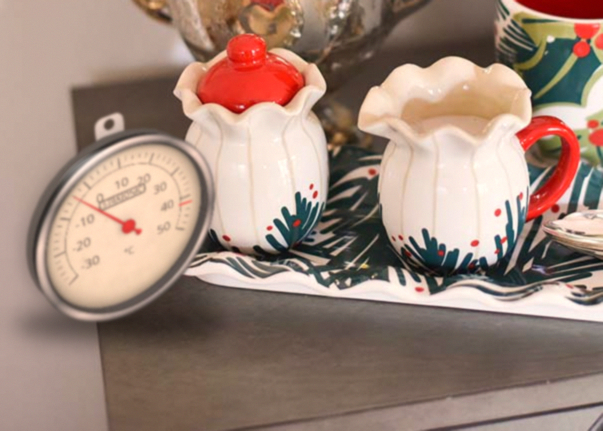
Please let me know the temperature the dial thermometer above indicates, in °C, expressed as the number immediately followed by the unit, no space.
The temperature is -4°C
